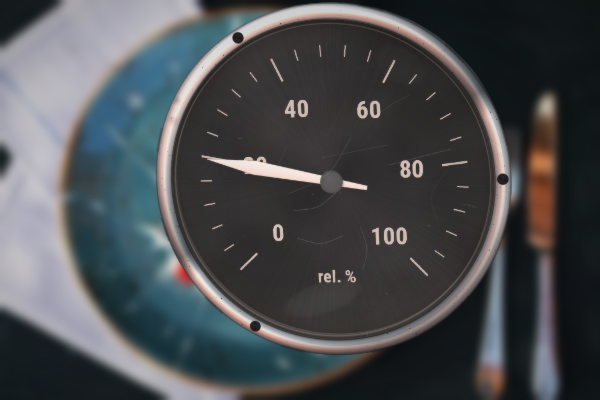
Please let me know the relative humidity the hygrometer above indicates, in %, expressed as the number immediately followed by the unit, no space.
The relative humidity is 20%
